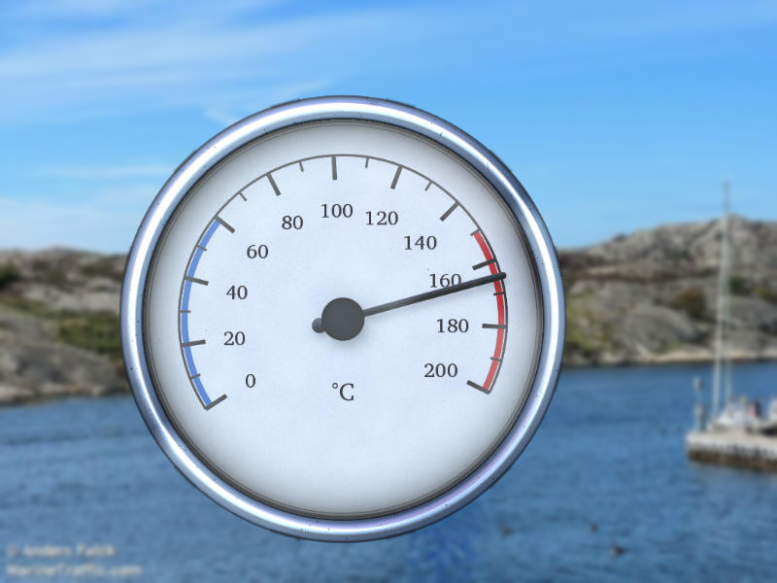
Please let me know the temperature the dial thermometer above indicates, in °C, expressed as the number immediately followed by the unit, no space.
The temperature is 165°C
